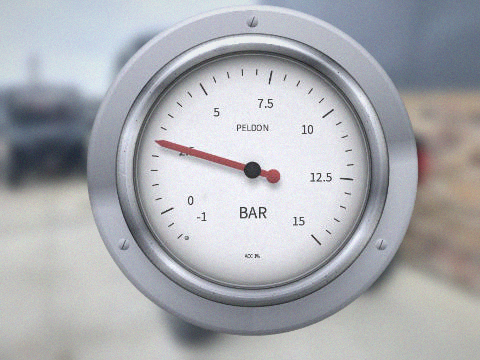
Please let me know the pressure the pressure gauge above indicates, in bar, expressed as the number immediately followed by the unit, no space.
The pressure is 2.5bar
